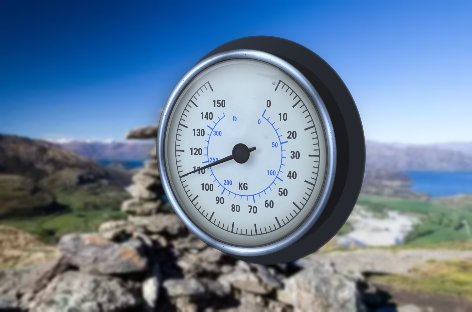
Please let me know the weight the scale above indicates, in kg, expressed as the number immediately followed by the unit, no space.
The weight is 110kg
